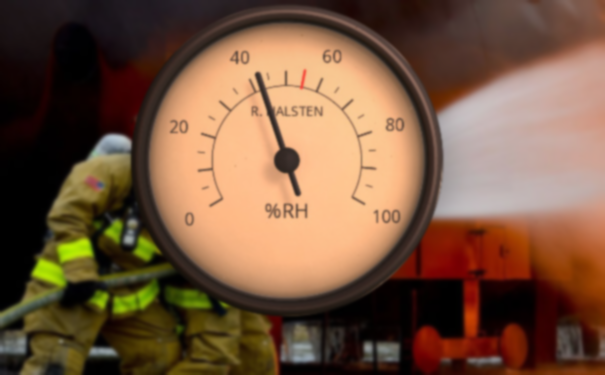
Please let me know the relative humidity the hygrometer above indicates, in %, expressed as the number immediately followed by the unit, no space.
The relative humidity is 42.5%
